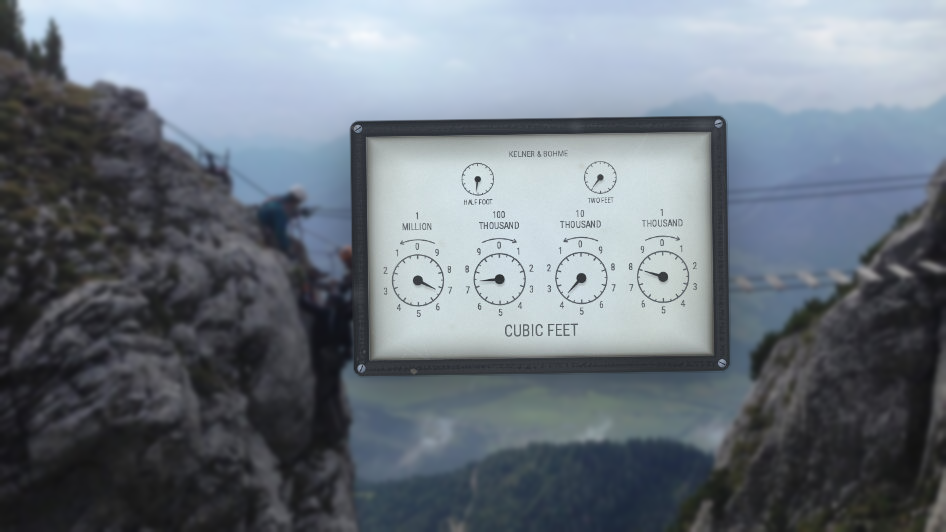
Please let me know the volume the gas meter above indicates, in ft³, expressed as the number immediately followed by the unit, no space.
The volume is 673800ft³
